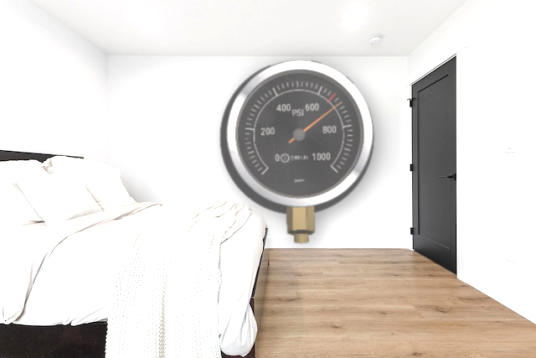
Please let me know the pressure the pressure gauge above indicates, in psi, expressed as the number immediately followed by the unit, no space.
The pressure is 700psi
